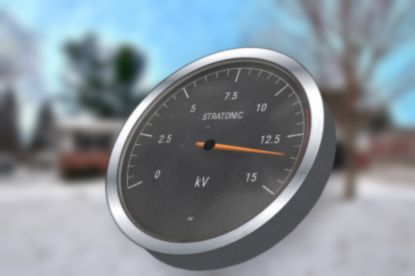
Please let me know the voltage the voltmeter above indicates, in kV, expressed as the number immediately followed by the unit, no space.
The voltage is 13.5kV
